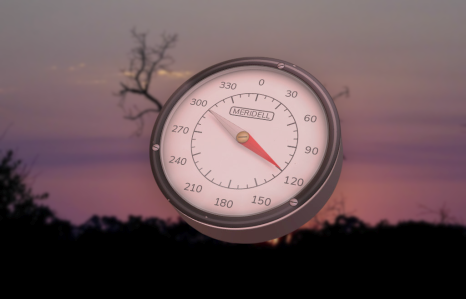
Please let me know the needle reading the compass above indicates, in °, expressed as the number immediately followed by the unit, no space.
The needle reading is 120°
